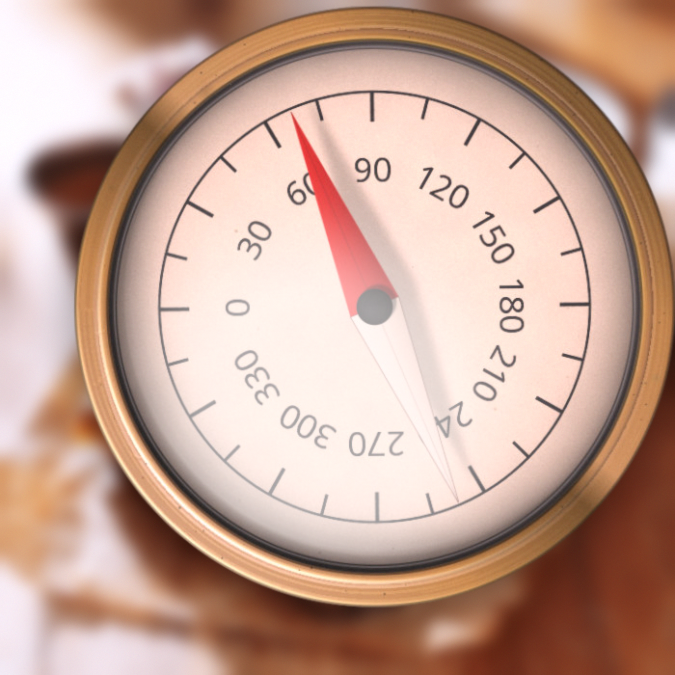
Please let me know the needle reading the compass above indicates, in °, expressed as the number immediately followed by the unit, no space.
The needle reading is 67.5°
